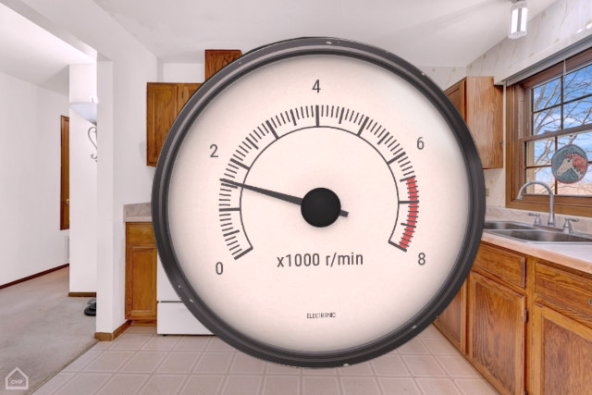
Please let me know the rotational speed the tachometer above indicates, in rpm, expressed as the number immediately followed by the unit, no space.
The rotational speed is 1600rpm
